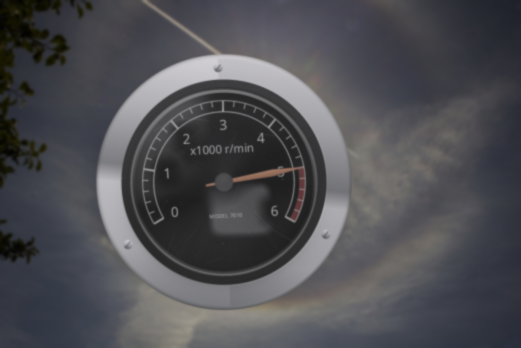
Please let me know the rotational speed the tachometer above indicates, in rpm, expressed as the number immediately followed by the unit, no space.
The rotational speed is 5000rpm
